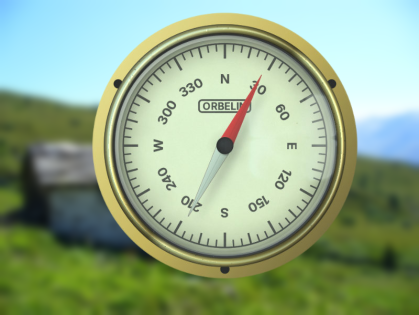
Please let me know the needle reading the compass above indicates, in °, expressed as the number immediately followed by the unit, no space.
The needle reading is 27.5°
